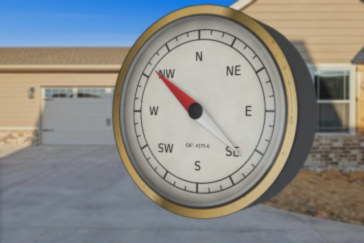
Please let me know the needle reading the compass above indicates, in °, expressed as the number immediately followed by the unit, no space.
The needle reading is 310°
